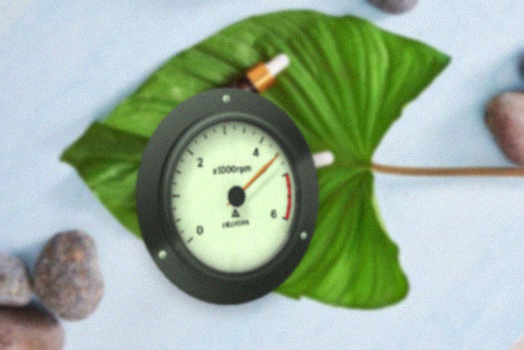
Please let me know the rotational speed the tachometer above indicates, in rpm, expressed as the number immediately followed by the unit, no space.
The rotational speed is 4500rpm
